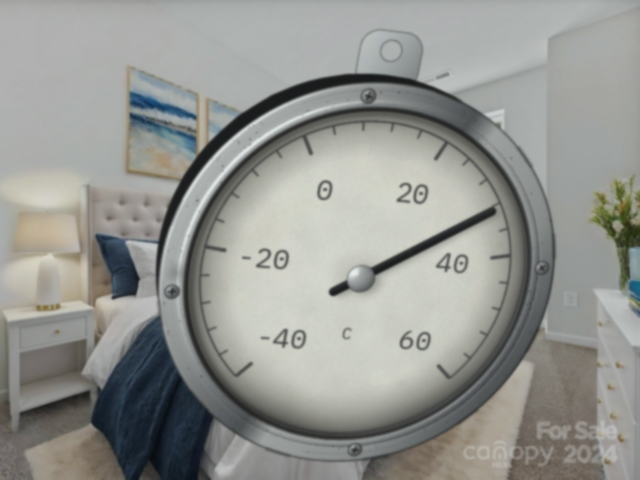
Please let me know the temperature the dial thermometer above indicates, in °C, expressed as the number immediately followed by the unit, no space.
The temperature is 32°C
